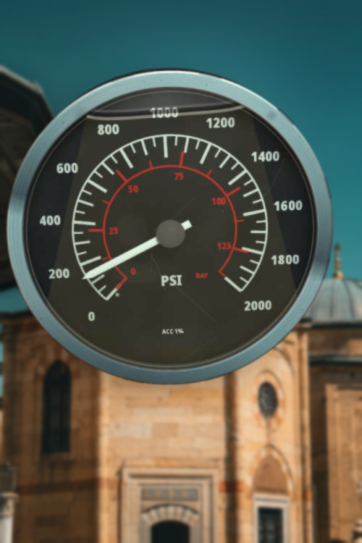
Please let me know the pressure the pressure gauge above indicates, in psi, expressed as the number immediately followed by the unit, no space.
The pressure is 150psi
